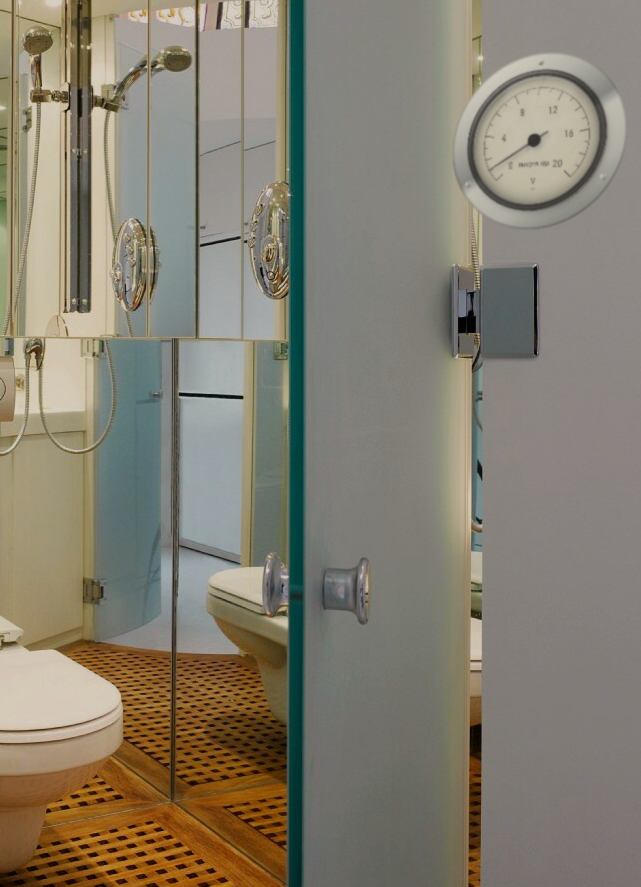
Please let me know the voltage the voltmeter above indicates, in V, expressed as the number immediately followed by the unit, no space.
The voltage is 1V
